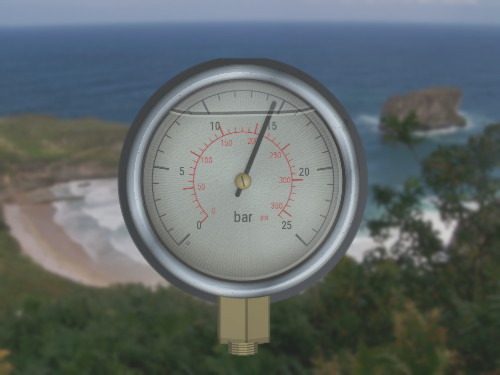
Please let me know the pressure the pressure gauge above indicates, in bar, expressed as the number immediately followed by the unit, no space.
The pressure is 14.5bar
